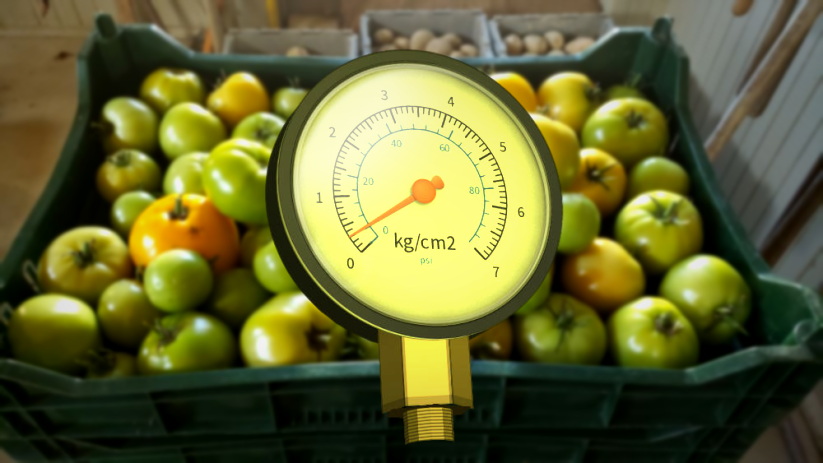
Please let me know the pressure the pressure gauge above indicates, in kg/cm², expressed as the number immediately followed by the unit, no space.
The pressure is 0.3kg/cm²
